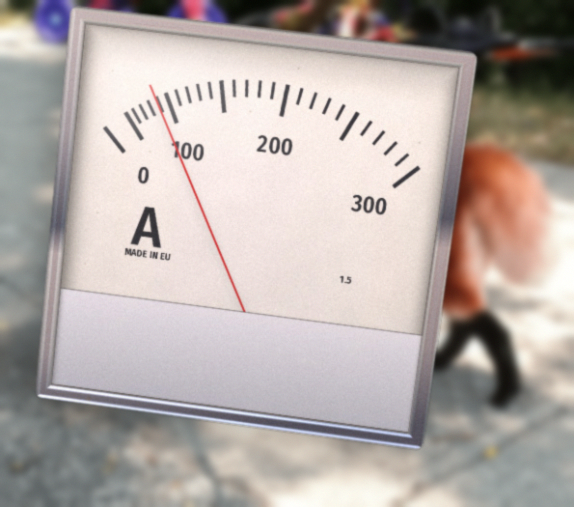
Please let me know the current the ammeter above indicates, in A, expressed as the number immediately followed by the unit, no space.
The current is 90A
